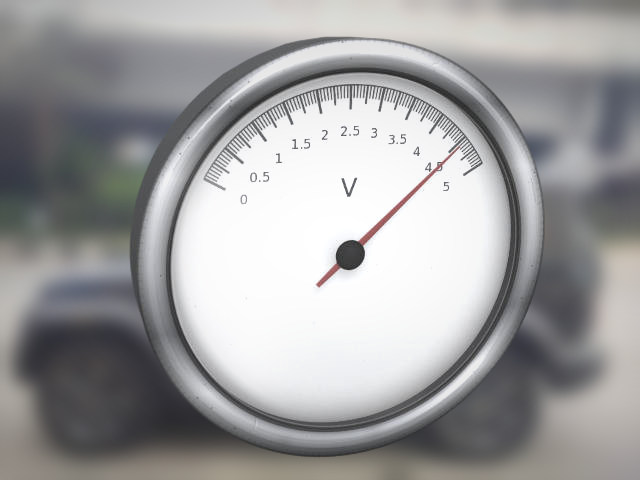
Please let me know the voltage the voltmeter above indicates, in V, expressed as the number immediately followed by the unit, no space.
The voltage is 4.5V
